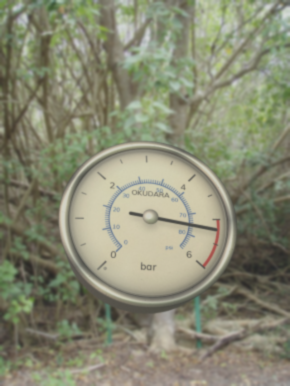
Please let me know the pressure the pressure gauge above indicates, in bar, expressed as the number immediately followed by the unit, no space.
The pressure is 5.25bar
